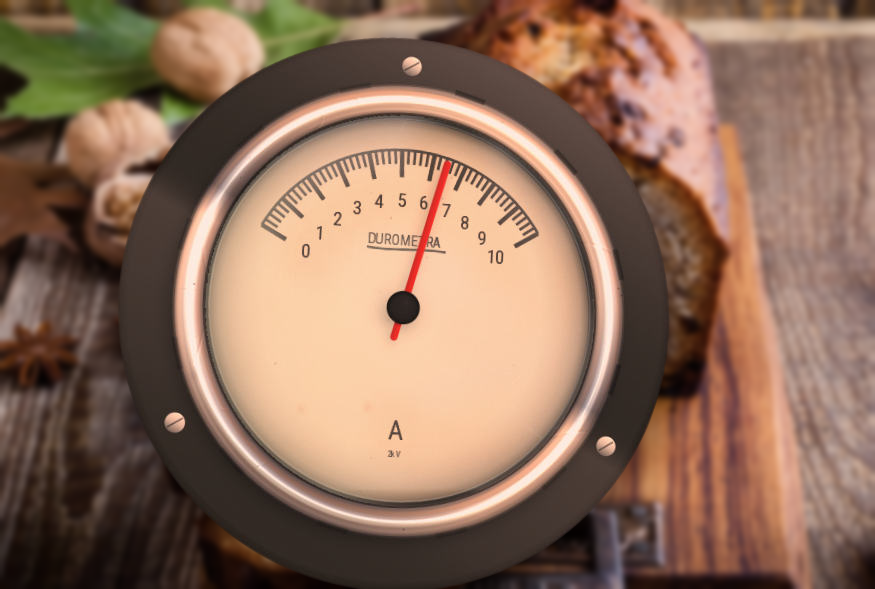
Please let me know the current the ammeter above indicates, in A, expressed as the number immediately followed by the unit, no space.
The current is 6.4A
